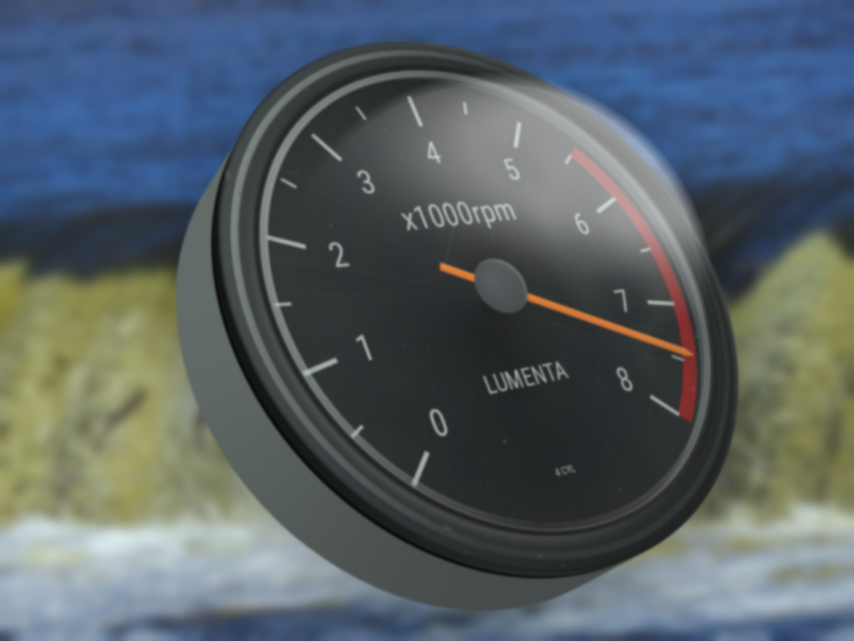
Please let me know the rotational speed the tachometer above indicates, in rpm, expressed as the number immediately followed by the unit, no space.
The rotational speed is 7500rpm
